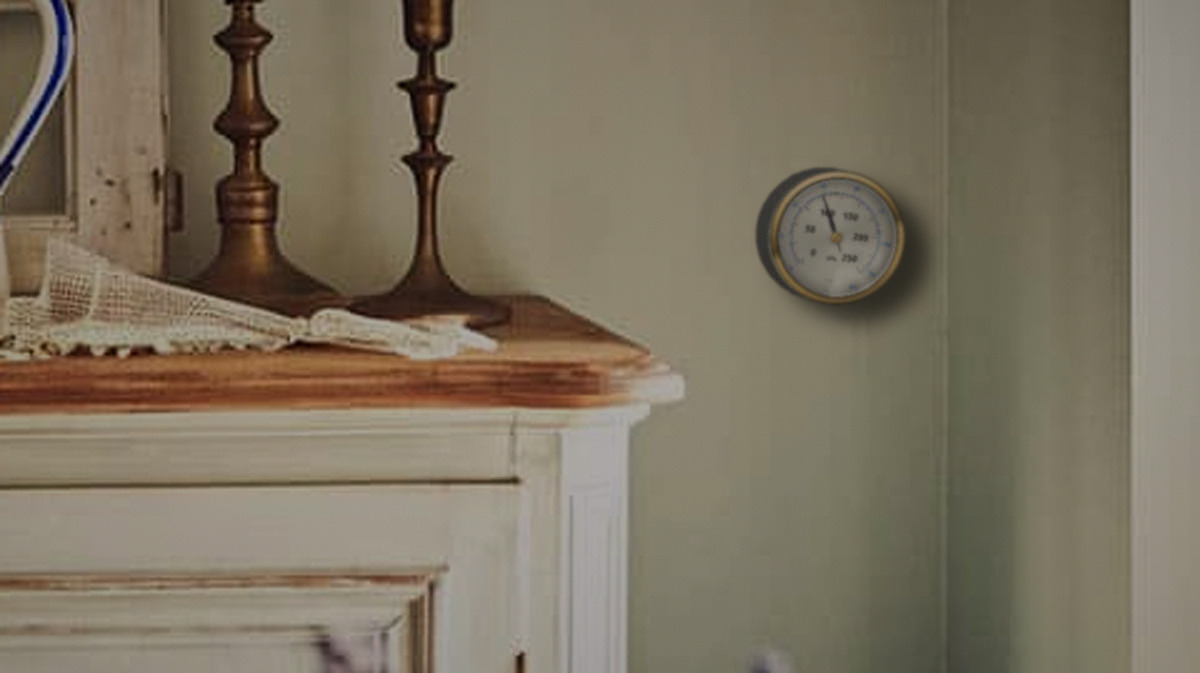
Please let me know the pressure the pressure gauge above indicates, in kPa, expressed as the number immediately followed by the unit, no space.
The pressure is 100kPa
